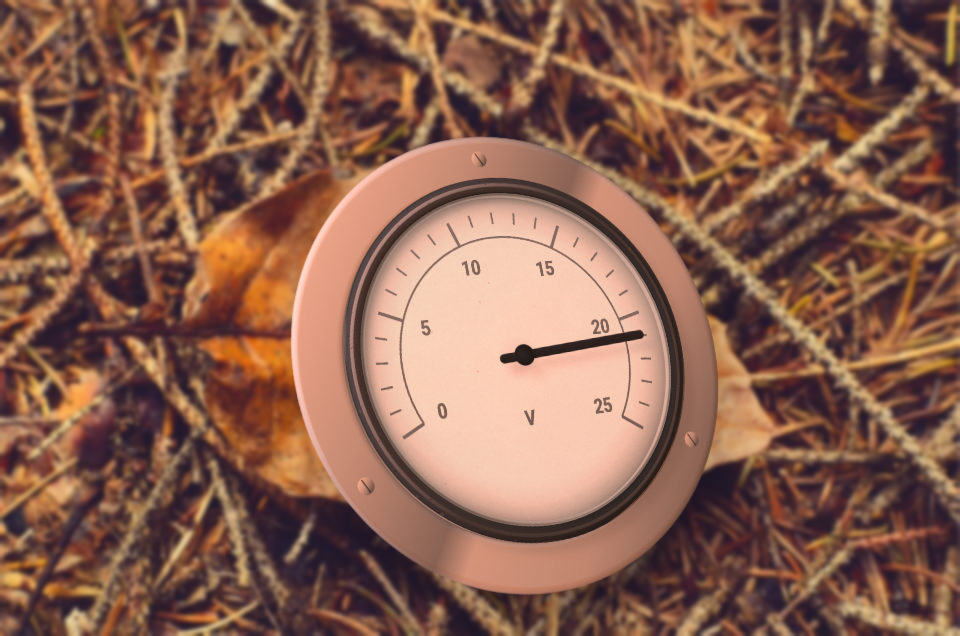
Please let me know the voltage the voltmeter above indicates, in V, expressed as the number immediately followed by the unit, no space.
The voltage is 21V
